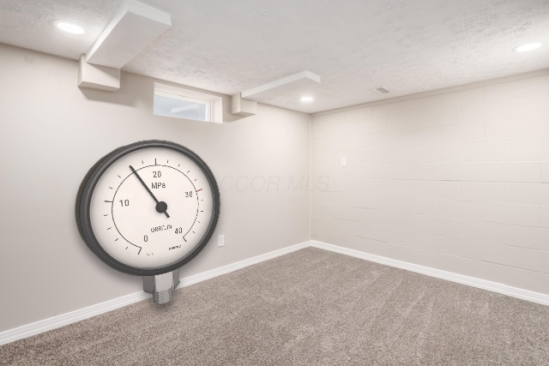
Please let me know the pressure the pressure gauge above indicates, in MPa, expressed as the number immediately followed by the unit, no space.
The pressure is 16MPa
